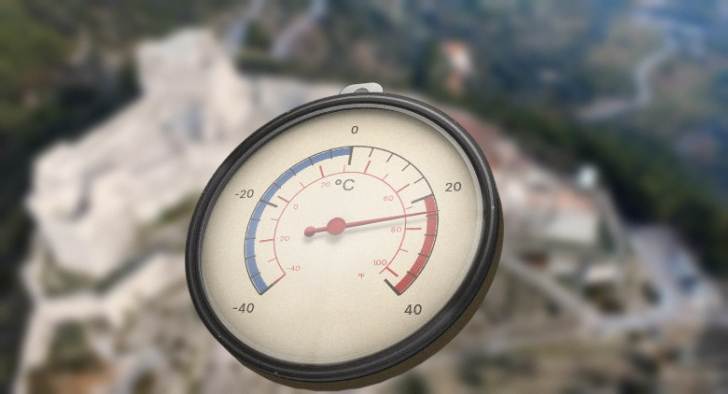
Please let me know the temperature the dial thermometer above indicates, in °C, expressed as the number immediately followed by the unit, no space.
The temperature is 24°C
